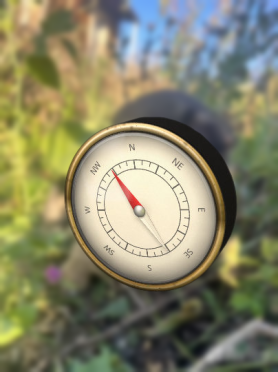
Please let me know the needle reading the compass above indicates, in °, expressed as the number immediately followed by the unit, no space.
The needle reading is 330°
